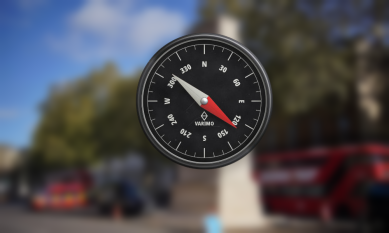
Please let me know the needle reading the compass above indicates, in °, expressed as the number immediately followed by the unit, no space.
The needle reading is 130°
